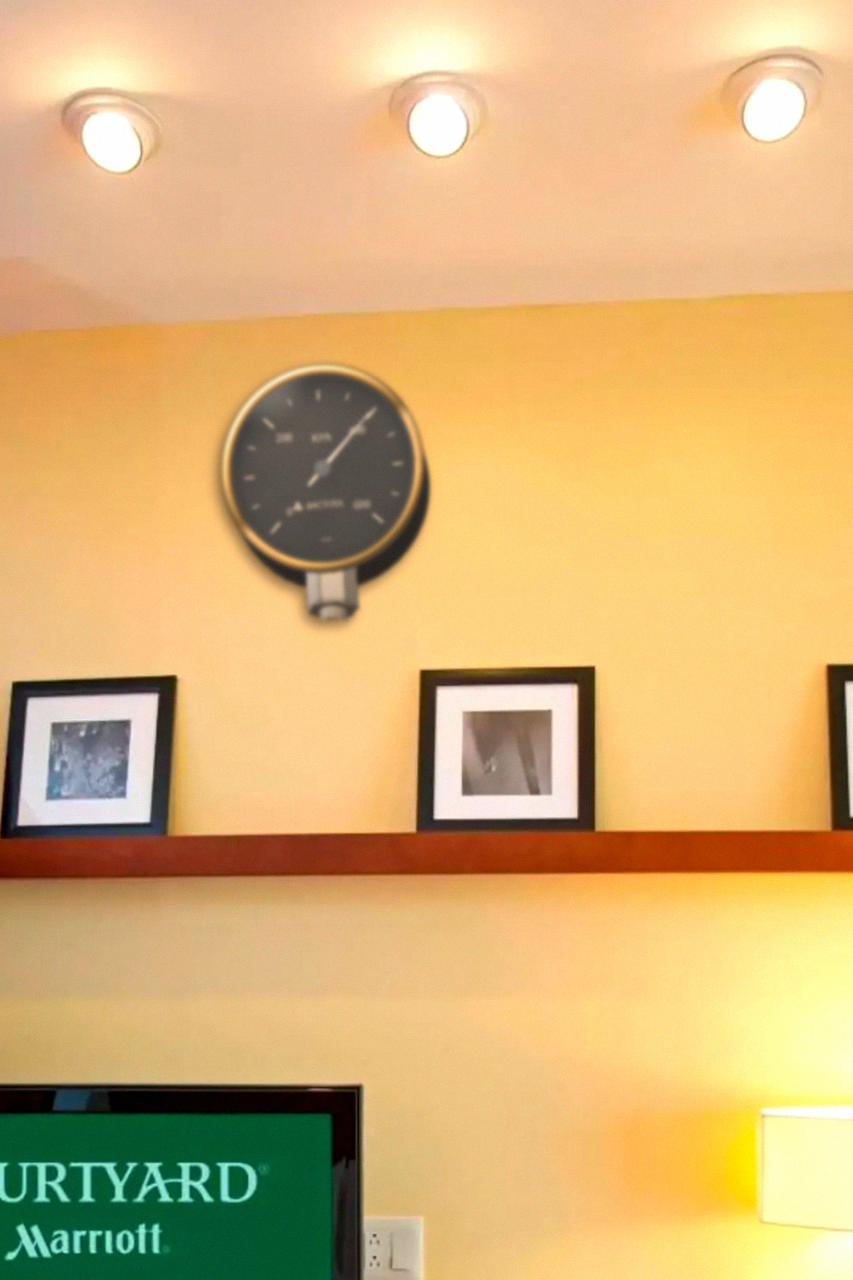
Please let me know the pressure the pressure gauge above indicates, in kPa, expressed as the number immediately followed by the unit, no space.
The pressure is 400kPa
